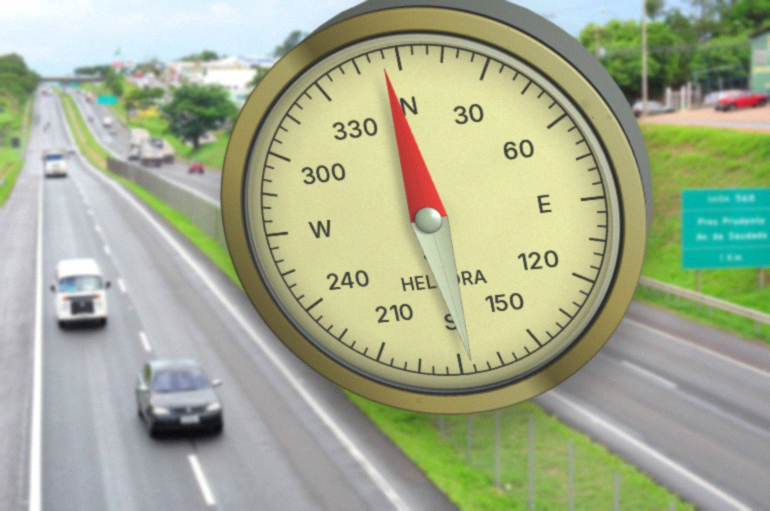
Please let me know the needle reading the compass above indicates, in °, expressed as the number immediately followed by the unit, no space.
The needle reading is 355°
